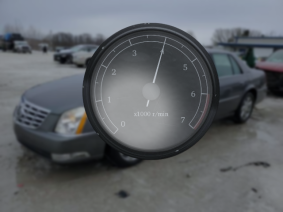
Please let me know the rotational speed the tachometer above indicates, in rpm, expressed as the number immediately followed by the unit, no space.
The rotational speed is 4000rpm
